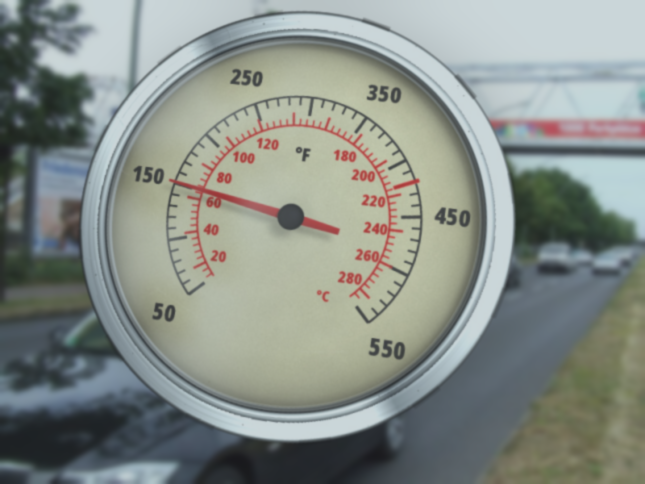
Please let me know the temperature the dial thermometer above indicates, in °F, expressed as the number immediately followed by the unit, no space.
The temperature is 150°F
